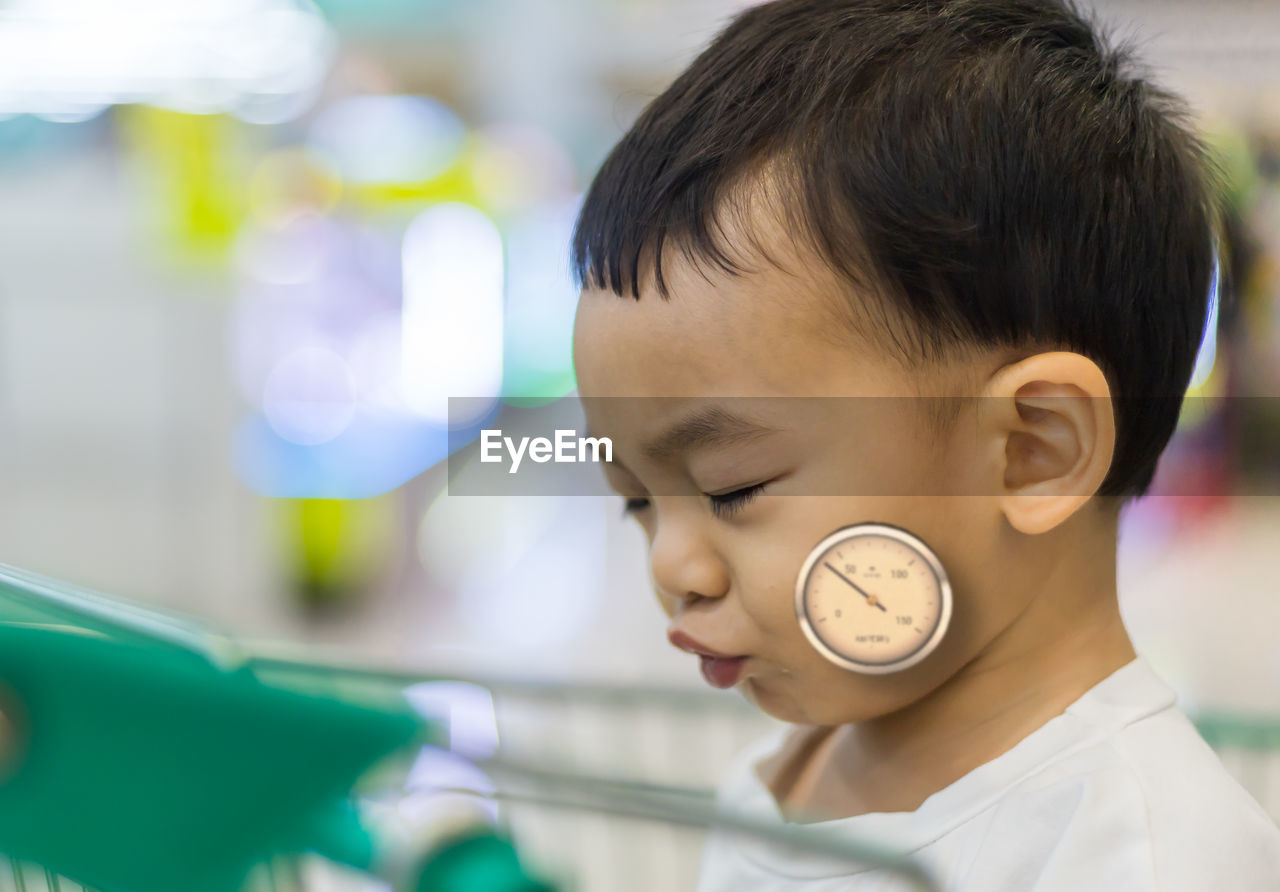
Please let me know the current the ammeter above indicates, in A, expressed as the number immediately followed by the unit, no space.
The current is 40A
